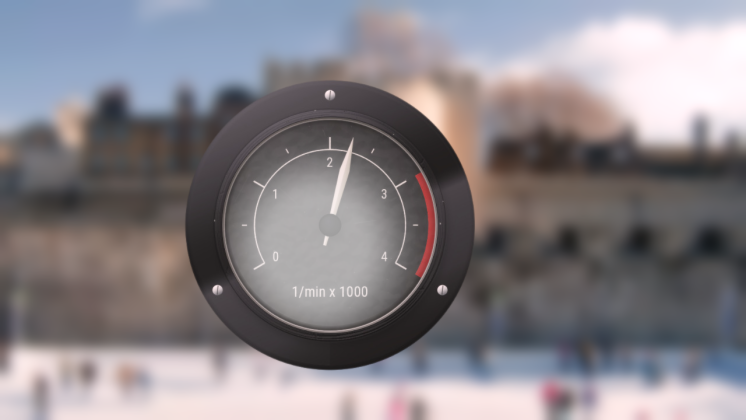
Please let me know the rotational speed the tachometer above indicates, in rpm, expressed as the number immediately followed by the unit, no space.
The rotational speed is 2250rpm
